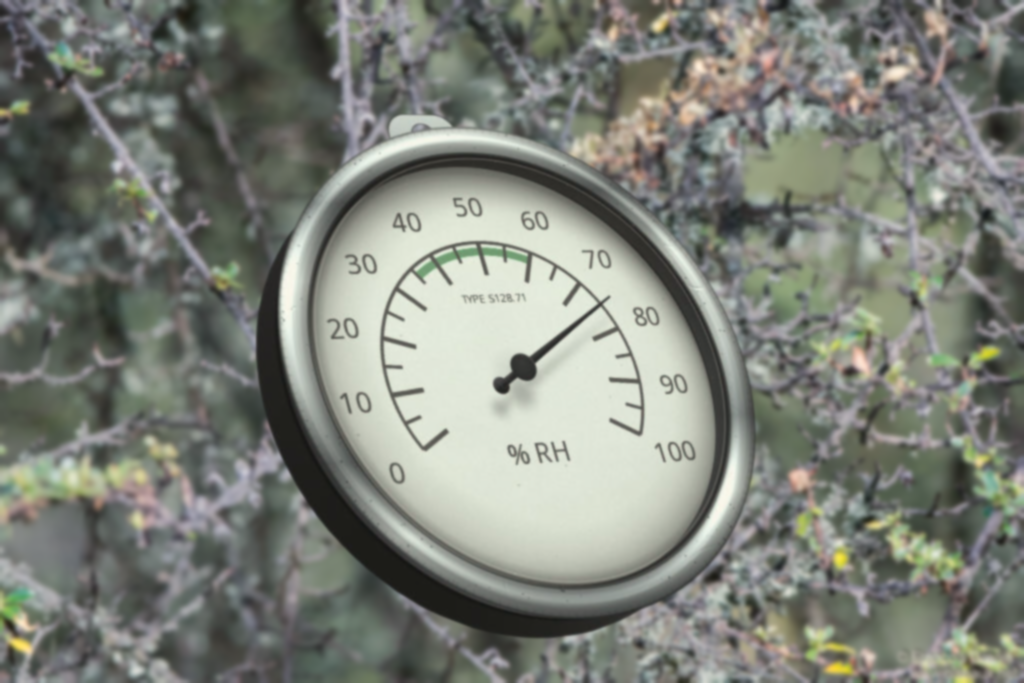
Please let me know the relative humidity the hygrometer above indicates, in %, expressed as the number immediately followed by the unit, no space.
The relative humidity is 75%
